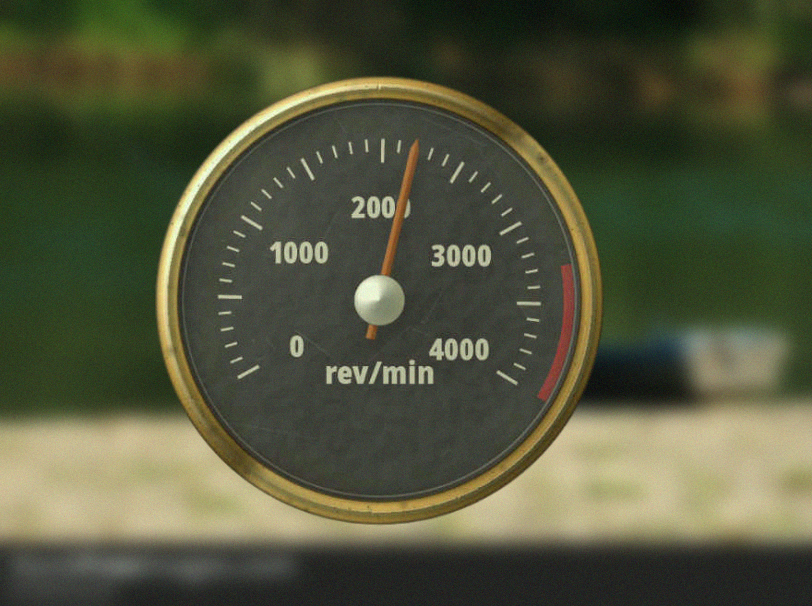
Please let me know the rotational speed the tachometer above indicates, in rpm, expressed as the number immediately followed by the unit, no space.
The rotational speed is 2200rpm
